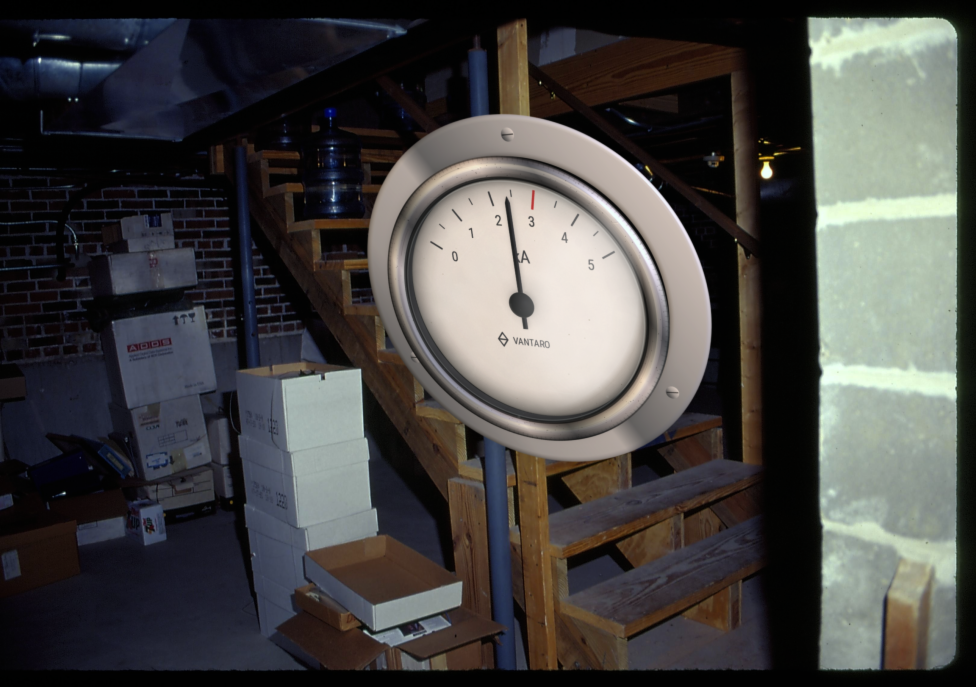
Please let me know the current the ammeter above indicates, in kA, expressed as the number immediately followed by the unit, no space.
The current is 2.5kA
